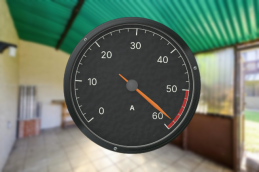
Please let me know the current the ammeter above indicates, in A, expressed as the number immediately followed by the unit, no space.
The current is 58A
